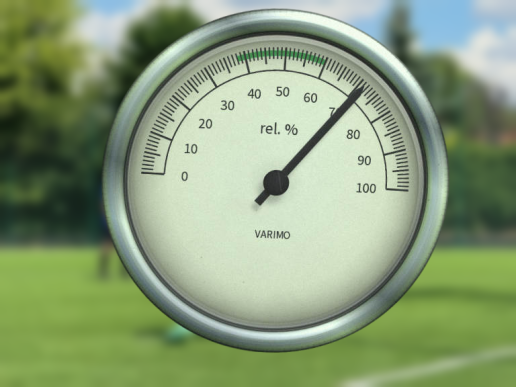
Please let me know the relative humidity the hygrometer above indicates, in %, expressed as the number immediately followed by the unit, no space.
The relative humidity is 71%
